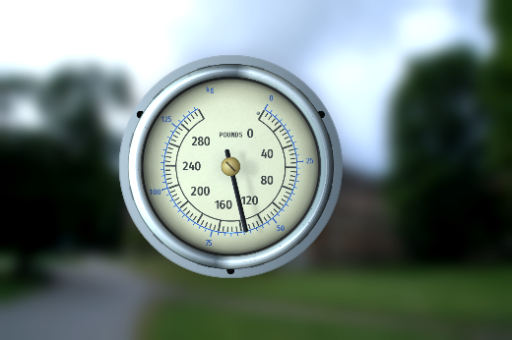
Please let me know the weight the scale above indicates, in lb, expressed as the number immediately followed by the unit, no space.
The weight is 136lb
